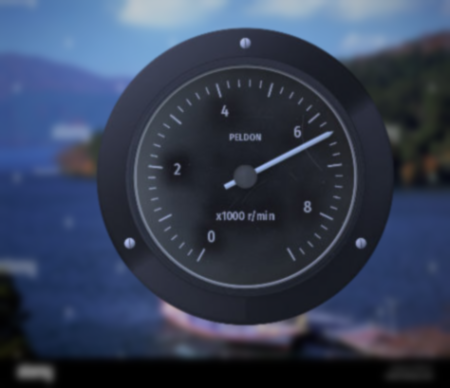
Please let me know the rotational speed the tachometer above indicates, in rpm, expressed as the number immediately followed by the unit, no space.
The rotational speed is 6400rpm
